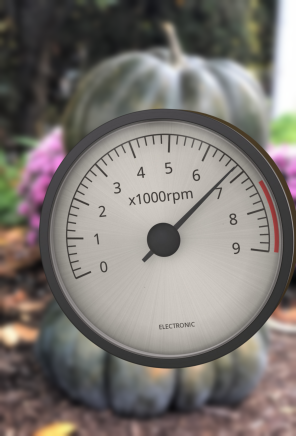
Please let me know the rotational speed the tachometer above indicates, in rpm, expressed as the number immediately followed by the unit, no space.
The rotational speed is 6800rpm
